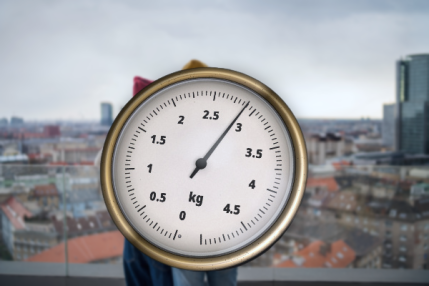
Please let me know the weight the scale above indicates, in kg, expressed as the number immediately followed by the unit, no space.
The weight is 2.9kg
